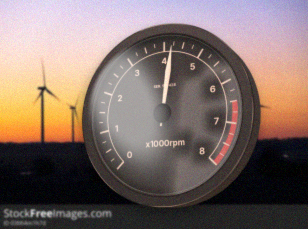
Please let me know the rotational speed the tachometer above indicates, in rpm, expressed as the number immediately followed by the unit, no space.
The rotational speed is 4250rpm
